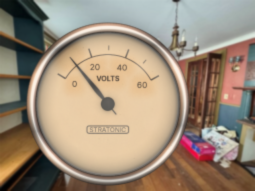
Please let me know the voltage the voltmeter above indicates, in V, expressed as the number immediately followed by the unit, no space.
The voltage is 10V
